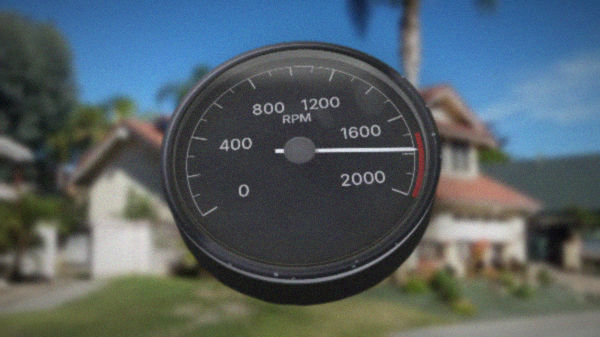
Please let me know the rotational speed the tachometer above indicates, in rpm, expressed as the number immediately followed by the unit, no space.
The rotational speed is 1800rpm
